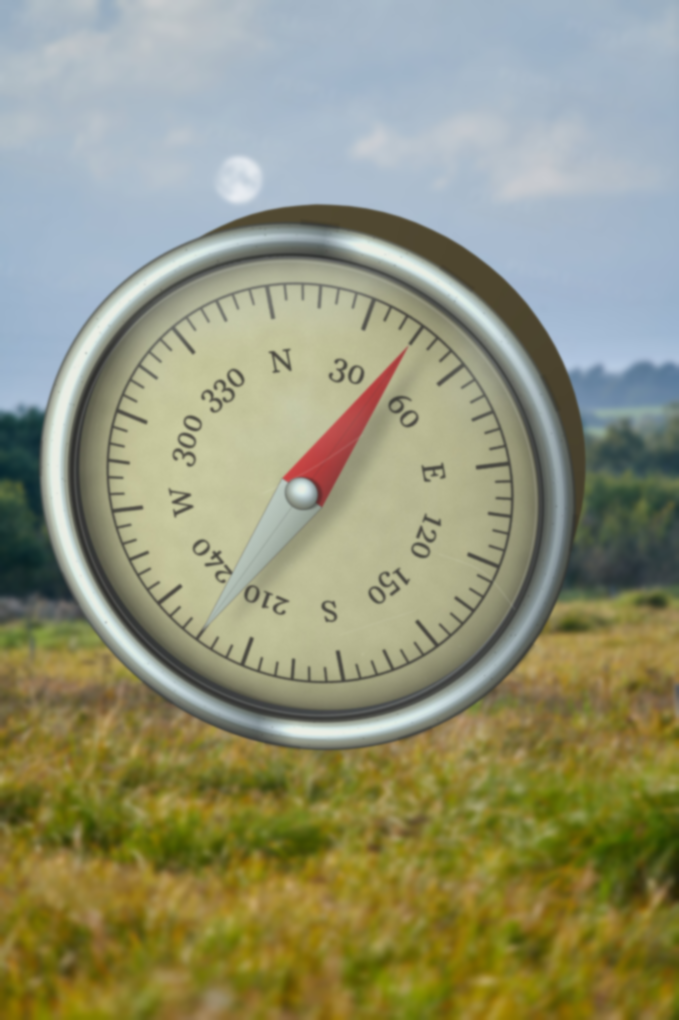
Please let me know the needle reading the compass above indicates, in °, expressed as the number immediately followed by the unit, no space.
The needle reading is 45°
